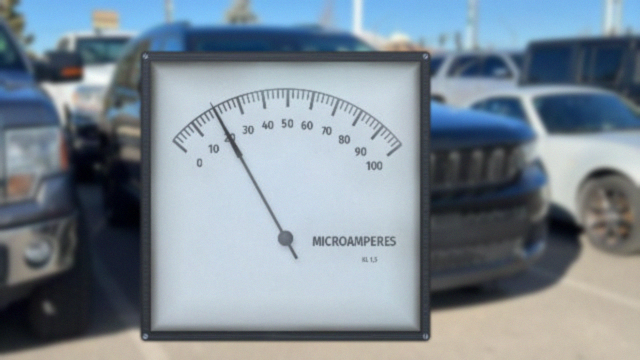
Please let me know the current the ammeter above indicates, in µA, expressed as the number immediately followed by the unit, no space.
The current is 20µA
